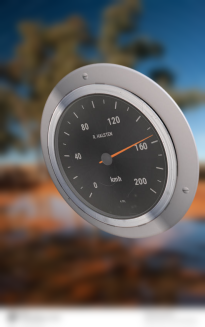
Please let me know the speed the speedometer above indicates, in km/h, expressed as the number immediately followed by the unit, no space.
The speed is 155km/h
